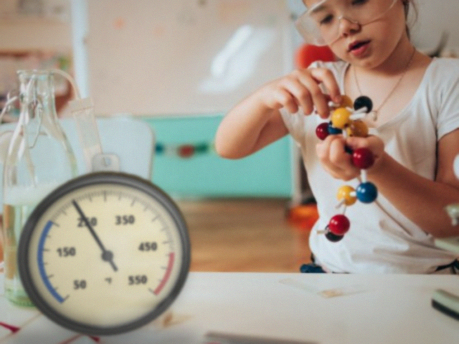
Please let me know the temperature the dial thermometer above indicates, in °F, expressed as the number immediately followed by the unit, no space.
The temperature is 250°F
